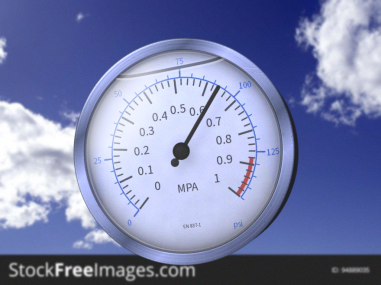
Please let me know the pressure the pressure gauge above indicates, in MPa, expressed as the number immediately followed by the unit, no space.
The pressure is 0.64MPa
